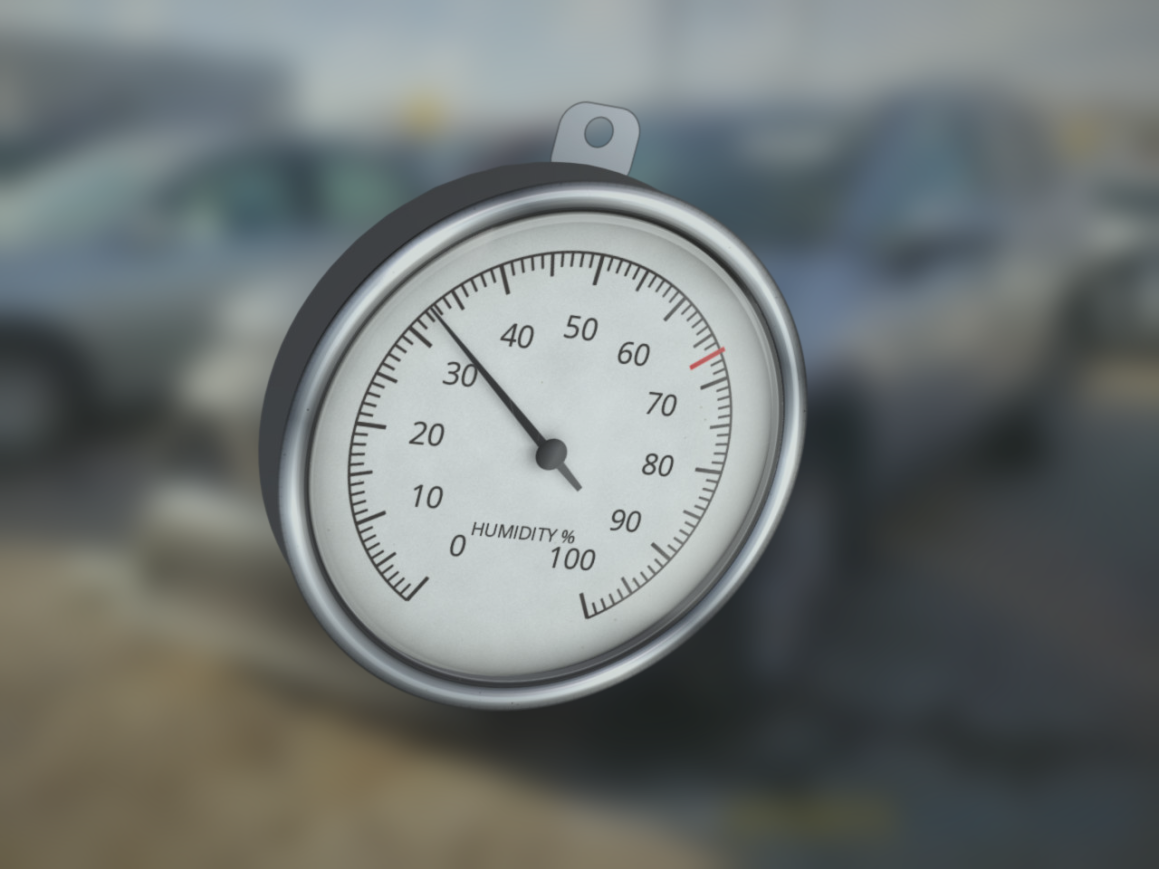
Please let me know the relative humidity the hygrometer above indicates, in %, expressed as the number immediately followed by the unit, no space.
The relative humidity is 32.5%
